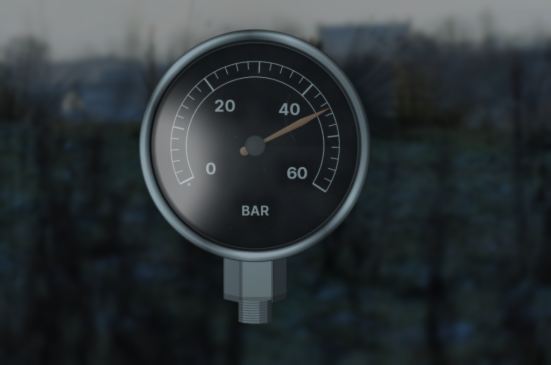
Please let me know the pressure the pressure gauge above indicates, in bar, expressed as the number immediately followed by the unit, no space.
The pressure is 45bar
